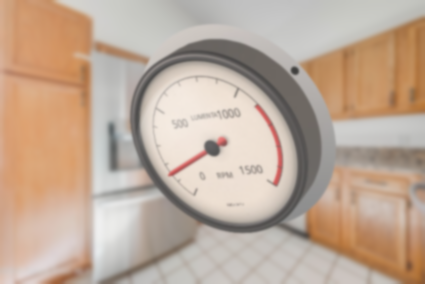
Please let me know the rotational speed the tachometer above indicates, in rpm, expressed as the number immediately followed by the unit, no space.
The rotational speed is 150rpm
